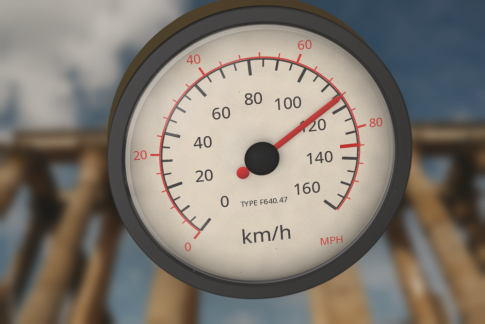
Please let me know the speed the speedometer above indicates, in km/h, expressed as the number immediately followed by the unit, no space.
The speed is 115km/h
